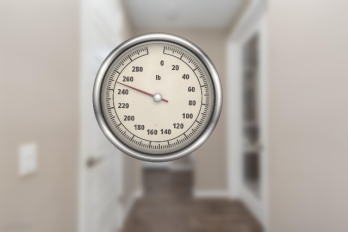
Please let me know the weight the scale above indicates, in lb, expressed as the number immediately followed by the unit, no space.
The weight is 250lb
